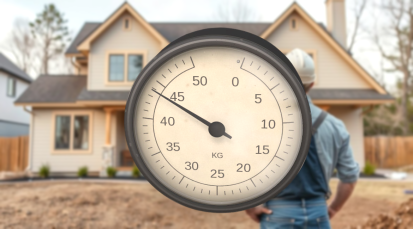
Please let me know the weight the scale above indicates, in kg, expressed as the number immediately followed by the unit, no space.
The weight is 44kg
